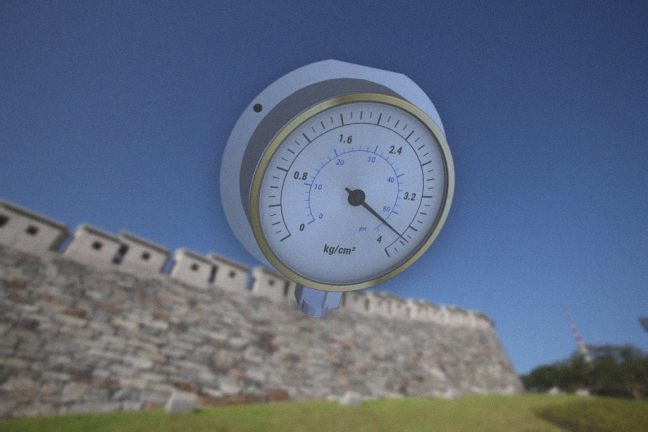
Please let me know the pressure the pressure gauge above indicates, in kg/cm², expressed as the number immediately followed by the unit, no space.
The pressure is 3.75kg/cm²
